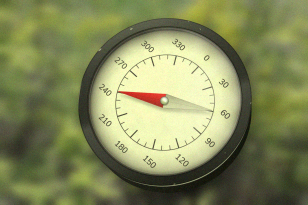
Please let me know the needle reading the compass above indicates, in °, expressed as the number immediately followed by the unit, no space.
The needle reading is 240°
